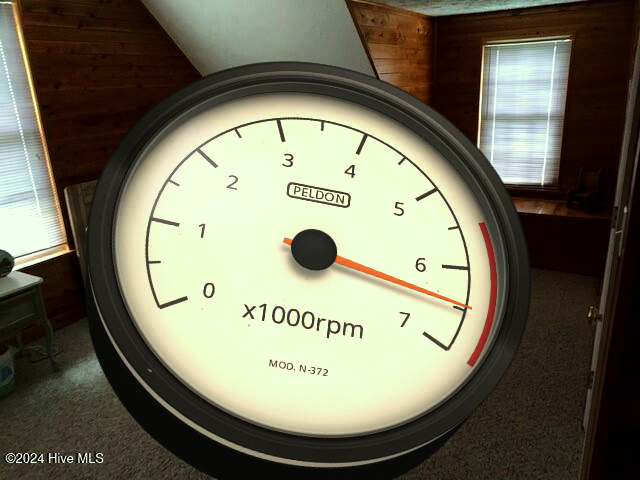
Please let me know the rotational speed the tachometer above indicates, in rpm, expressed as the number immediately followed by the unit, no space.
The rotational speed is 6500rpm
